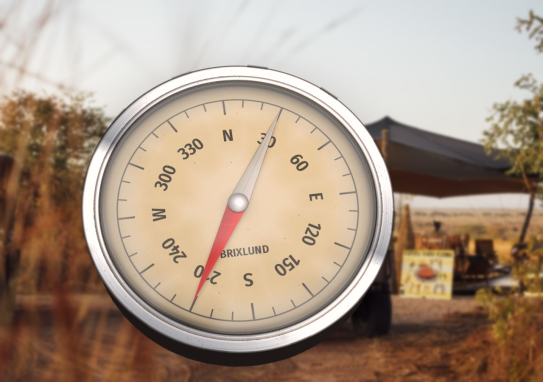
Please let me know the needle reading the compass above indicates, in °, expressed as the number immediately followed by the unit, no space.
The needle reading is 210°
